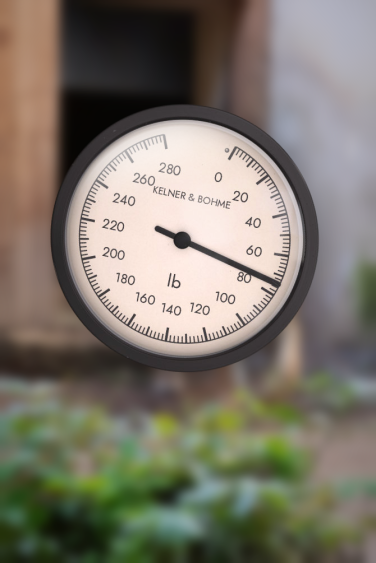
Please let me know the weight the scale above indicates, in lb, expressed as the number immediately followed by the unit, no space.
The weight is 74lb
